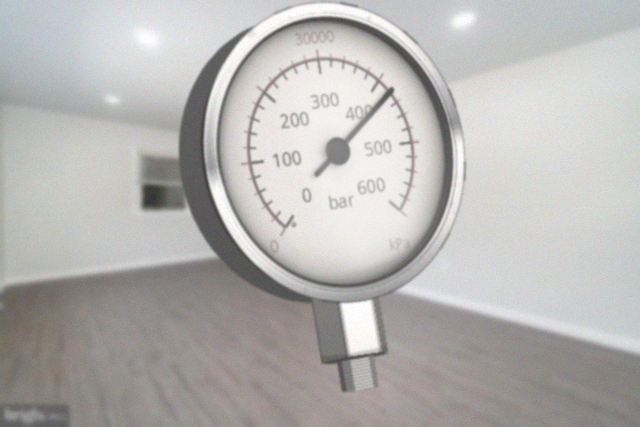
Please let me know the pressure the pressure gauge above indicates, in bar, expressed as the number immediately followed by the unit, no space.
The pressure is 420bar
